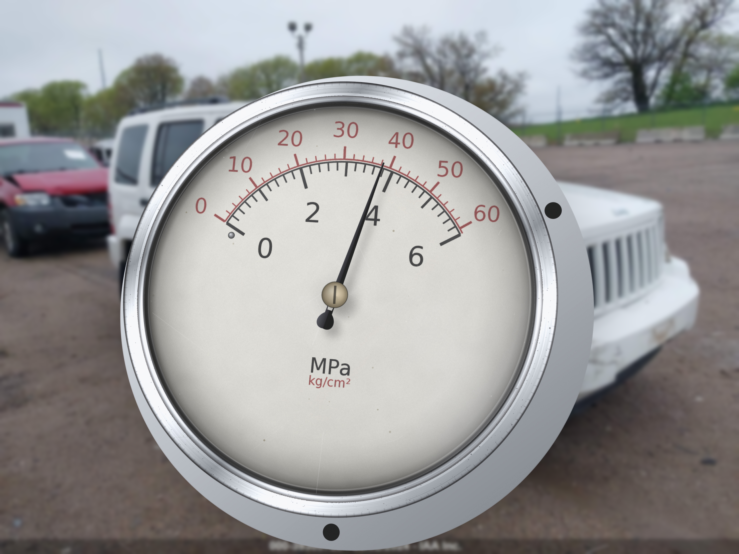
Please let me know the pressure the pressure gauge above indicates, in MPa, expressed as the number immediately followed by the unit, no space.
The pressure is 3.8MPa
